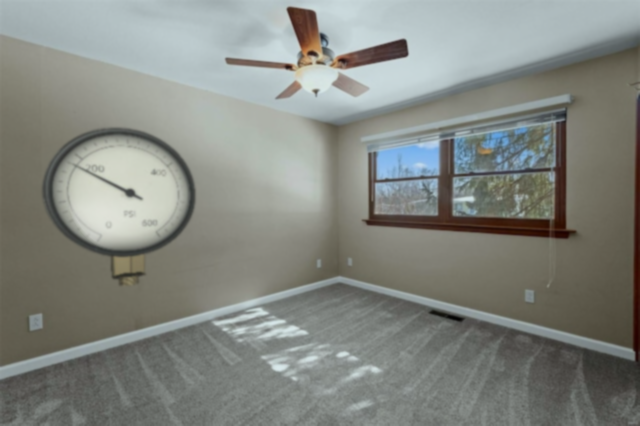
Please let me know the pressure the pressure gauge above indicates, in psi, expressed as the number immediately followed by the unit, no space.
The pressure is 180psi
